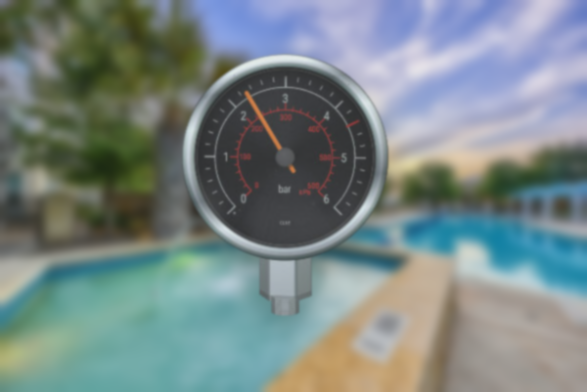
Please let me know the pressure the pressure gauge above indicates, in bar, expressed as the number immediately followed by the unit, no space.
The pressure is 2.3bar
